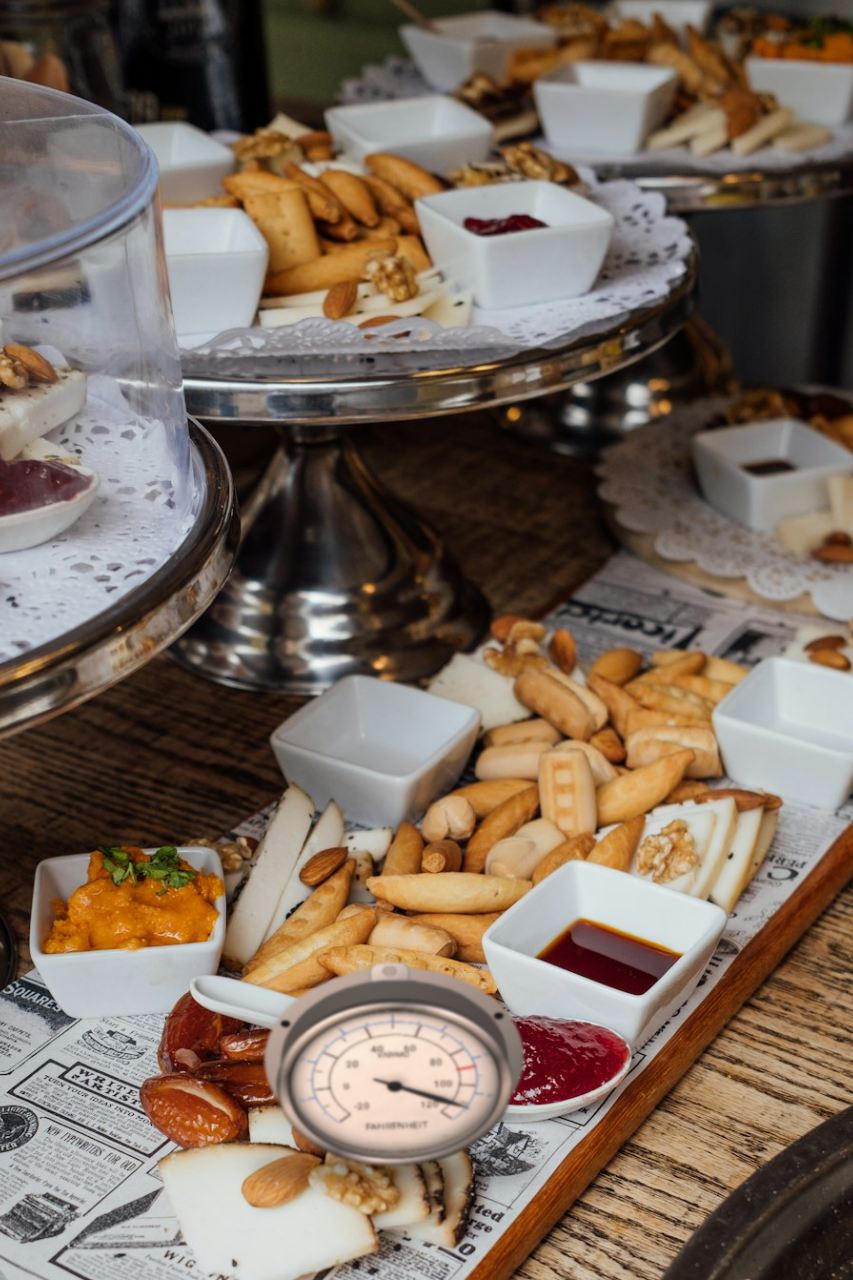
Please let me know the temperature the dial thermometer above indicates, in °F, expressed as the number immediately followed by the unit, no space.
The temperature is 110°F
